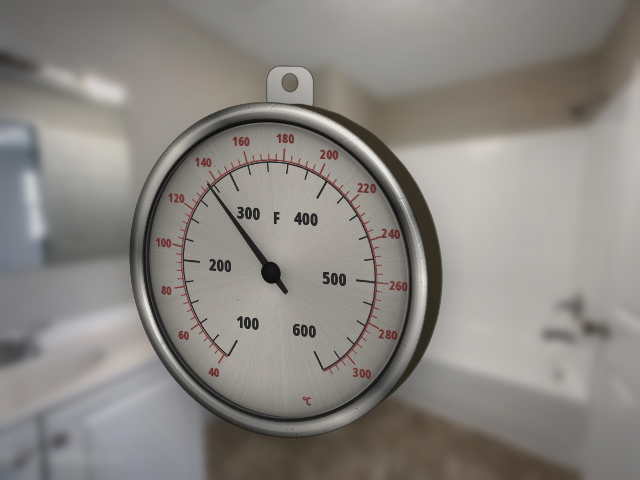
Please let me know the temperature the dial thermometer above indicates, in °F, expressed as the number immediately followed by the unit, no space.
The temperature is 280°F
